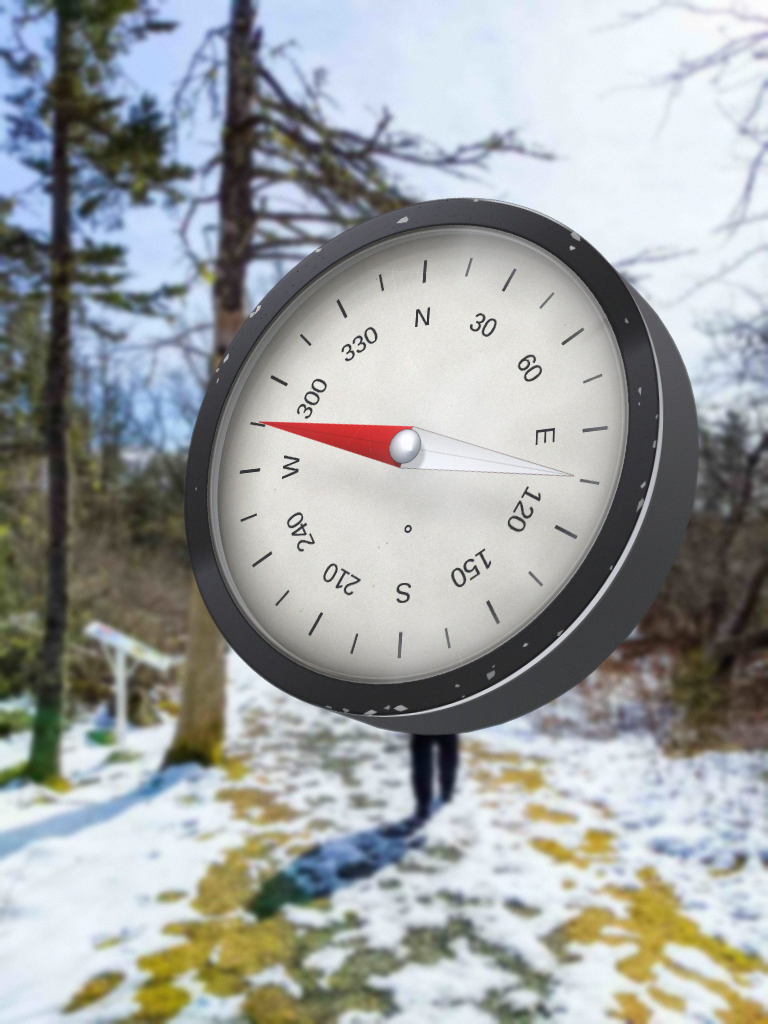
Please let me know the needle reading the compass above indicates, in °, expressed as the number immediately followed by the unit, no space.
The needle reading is 285°
